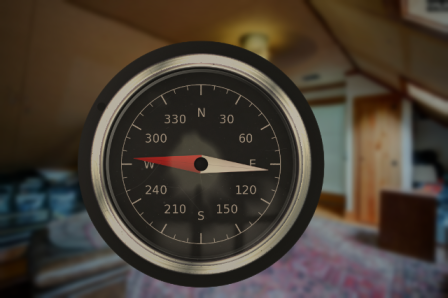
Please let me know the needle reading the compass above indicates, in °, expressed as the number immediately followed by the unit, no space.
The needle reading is 275°
